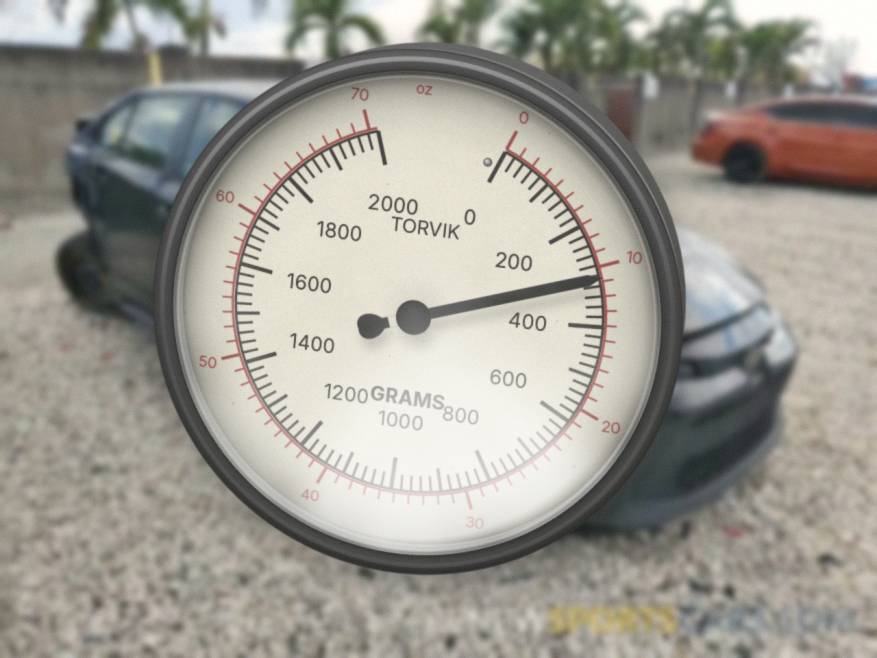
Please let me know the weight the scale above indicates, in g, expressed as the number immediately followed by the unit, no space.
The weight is 300g
